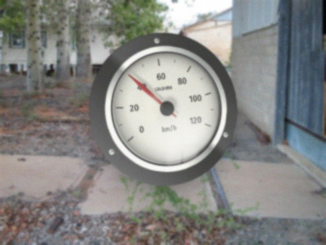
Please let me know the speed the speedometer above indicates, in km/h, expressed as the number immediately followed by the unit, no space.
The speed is 40km/h
